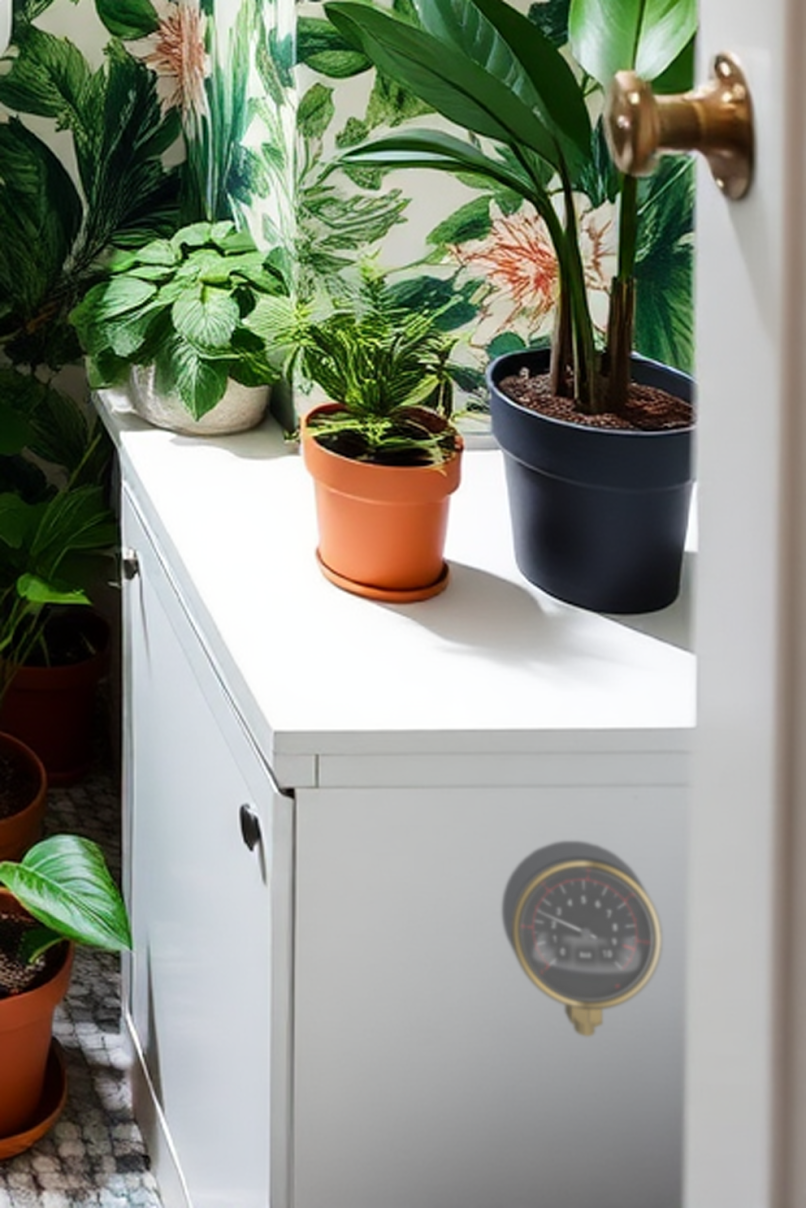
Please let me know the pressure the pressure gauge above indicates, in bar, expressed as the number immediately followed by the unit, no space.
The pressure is 2.5bar
